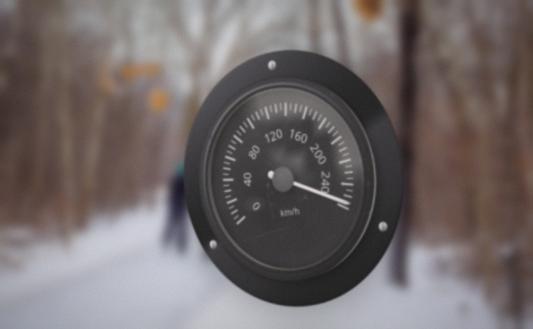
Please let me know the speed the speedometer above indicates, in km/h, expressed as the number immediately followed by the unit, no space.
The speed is 255km/h
